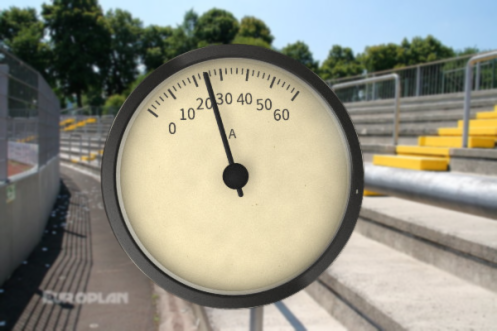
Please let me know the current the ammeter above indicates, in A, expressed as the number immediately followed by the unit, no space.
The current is 24A
